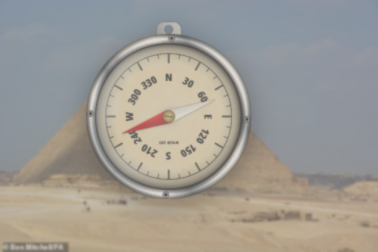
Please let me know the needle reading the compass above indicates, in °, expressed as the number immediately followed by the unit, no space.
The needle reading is 250°
